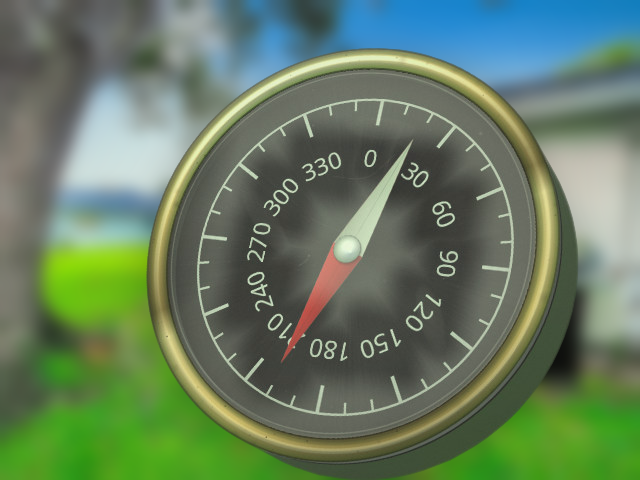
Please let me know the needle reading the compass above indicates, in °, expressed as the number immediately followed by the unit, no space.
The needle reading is 200°
